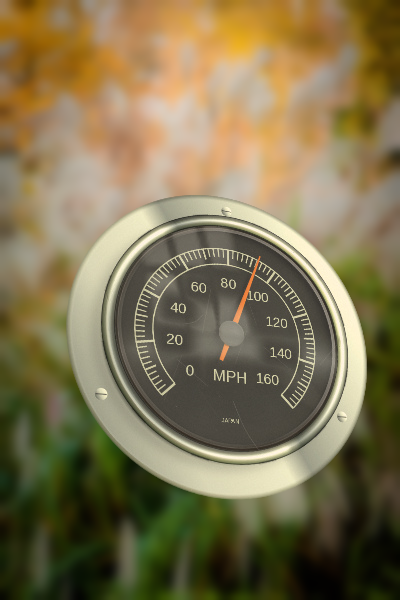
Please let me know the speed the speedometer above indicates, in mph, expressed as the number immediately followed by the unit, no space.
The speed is 92mph
